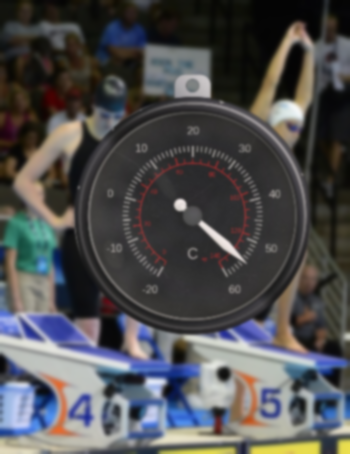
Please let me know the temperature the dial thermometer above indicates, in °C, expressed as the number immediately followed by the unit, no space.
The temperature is 55°C
